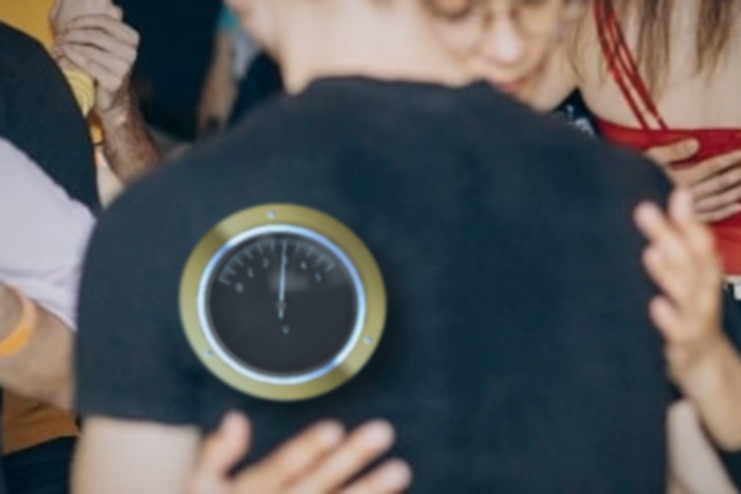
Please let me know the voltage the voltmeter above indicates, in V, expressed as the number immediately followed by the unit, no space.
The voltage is 3V
